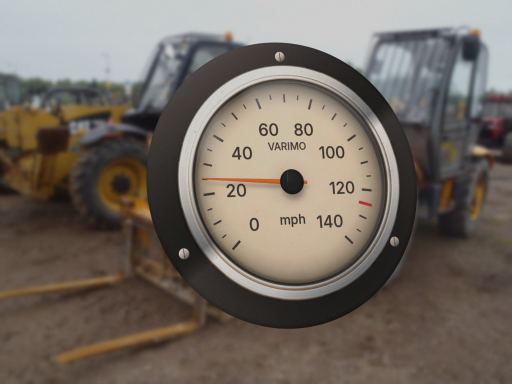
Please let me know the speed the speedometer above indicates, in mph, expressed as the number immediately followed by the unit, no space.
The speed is 25mph
